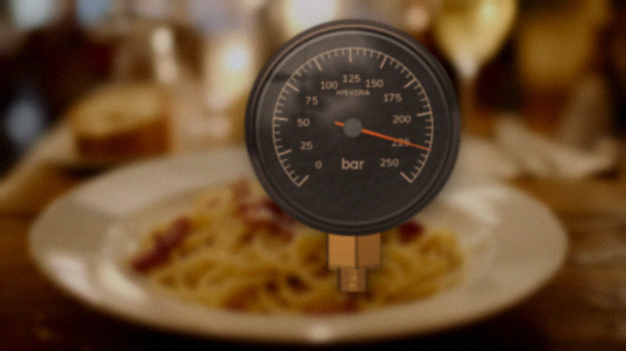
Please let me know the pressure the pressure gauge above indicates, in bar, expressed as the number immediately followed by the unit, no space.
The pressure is 225bar
